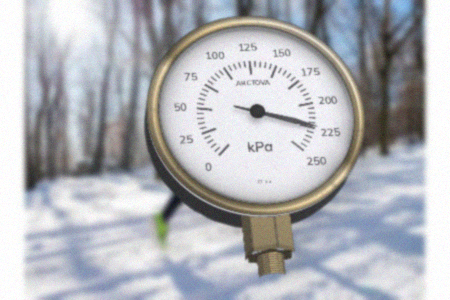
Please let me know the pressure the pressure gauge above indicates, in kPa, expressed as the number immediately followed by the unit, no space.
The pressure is 225kPa
